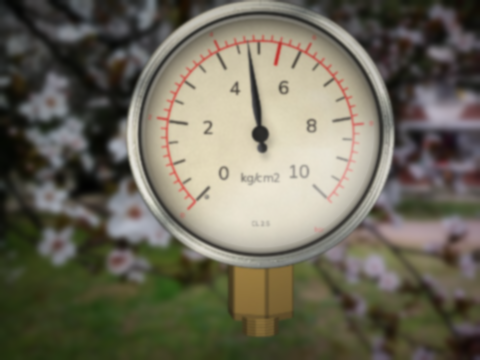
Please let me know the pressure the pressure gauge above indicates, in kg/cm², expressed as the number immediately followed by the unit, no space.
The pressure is 4.75kg/cm²
